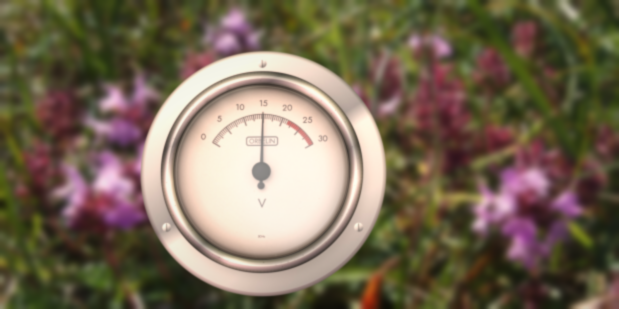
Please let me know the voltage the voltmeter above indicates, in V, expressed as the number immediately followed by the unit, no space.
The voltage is 15V
